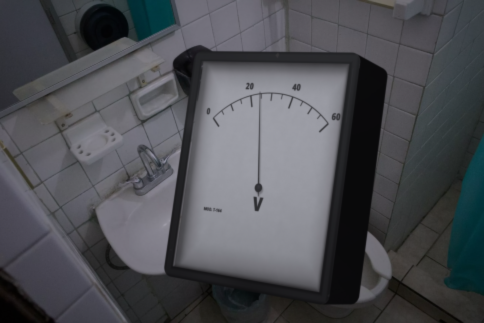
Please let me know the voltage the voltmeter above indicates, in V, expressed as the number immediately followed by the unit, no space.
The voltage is 25V
